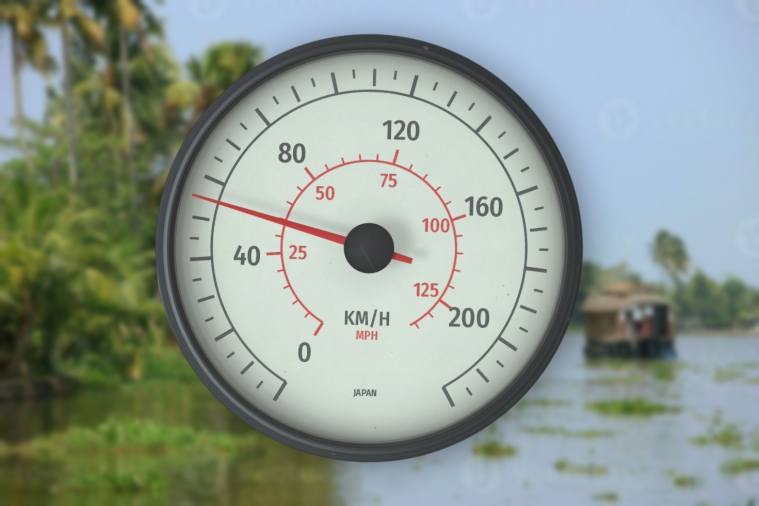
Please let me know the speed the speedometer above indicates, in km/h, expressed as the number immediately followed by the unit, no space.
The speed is 55km/h
